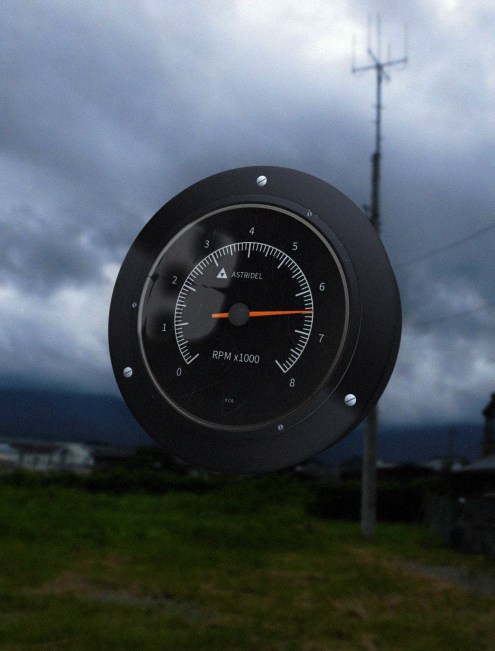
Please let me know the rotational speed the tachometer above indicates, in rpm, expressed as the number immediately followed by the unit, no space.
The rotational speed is 6500rpm
